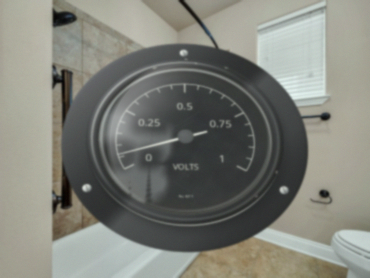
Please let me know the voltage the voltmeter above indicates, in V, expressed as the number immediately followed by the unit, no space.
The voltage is 0.05V
